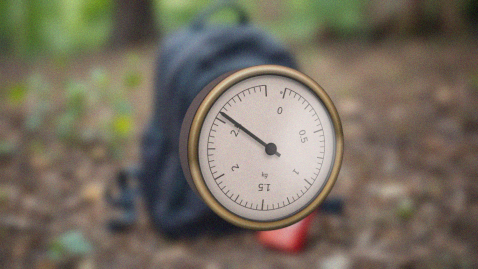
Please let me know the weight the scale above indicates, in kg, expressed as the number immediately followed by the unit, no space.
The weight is 2.55kg
